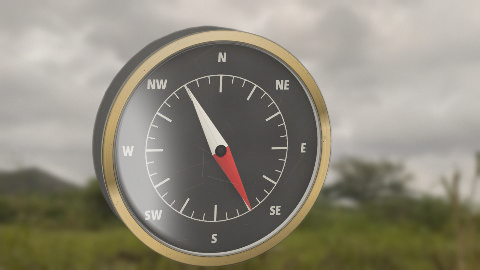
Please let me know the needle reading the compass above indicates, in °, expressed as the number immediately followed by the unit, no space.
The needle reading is 150°
